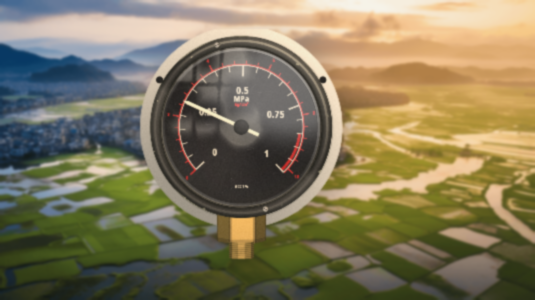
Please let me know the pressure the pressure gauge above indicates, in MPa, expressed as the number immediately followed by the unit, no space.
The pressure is 0.25MPa
